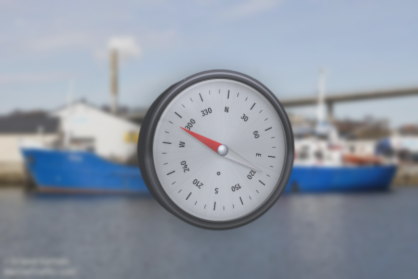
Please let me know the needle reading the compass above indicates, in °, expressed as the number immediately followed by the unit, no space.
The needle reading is 290°
